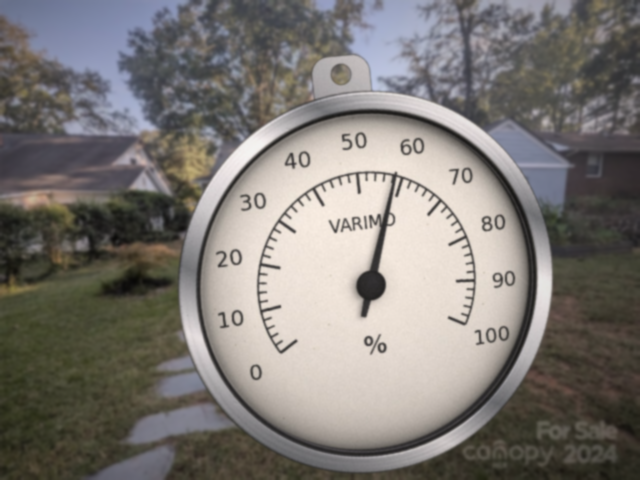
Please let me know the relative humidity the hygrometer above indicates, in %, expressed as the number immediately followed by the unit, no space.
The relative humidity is 58%
